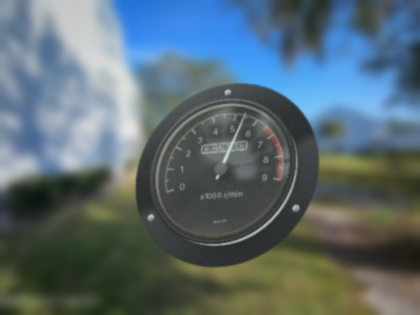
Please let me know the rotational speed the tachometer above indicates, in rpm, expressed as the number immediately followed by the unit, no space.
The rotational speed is 5500rpm
